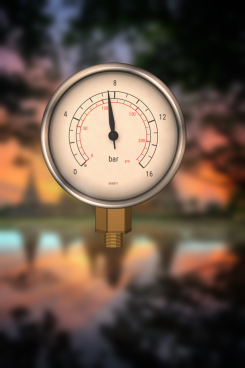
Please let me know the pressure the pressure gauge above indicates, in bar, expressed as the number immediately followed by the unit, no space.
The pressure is 7.5bar
